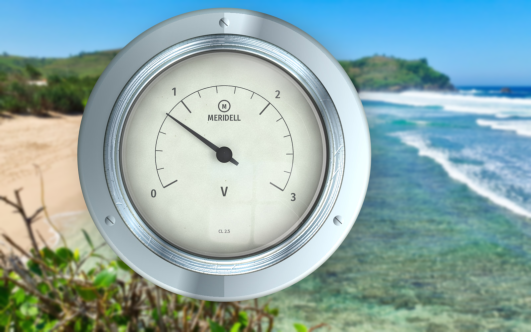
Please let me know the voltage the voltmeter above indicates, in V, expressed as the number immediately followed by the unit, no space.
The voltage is 0.8V
